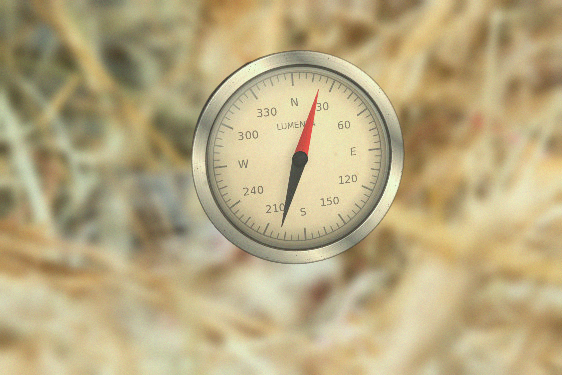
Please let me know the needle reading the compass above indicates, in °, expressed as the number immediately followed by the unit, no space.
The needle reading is 20°
